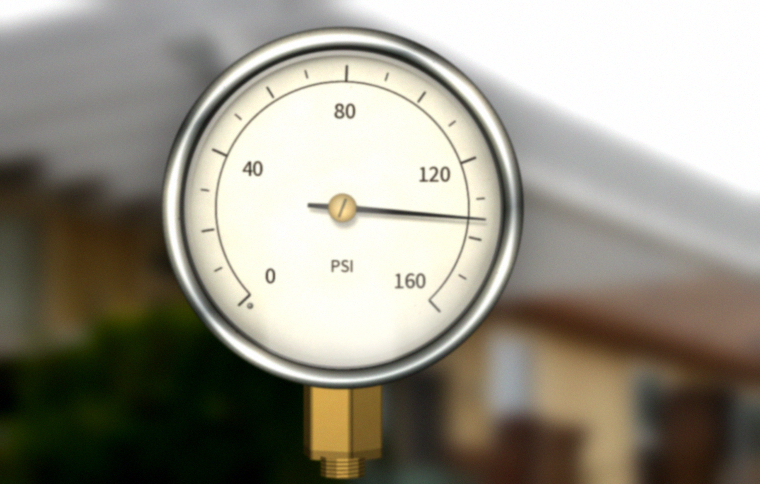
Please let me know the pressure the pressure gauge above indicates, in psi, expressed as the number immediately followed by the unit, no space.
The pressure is 135psi
